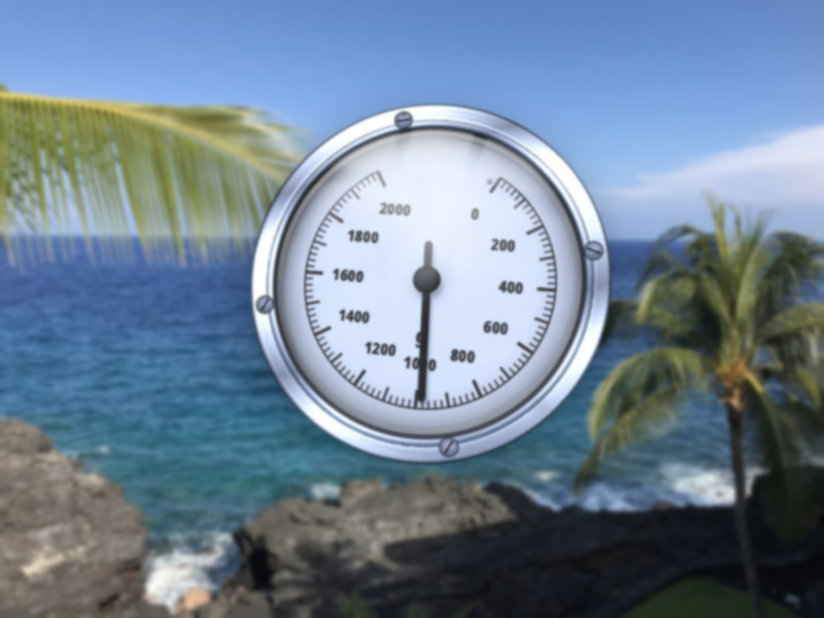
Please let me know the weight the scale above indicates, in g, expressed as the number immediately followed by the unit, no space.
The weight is 980g
